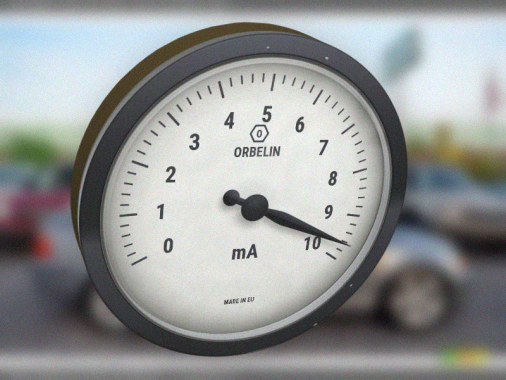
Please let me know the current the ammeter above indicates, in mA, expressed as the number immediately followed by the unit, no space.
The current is 9.6mA
